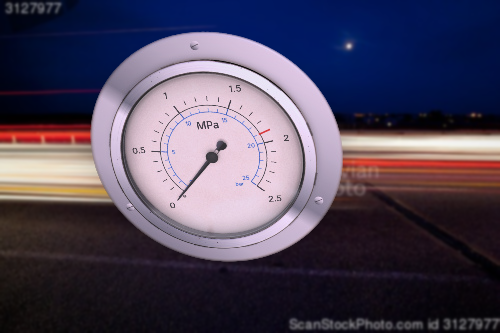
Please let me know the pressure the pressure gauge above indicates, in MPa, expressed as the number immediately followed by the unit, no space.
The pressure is 0MPa
